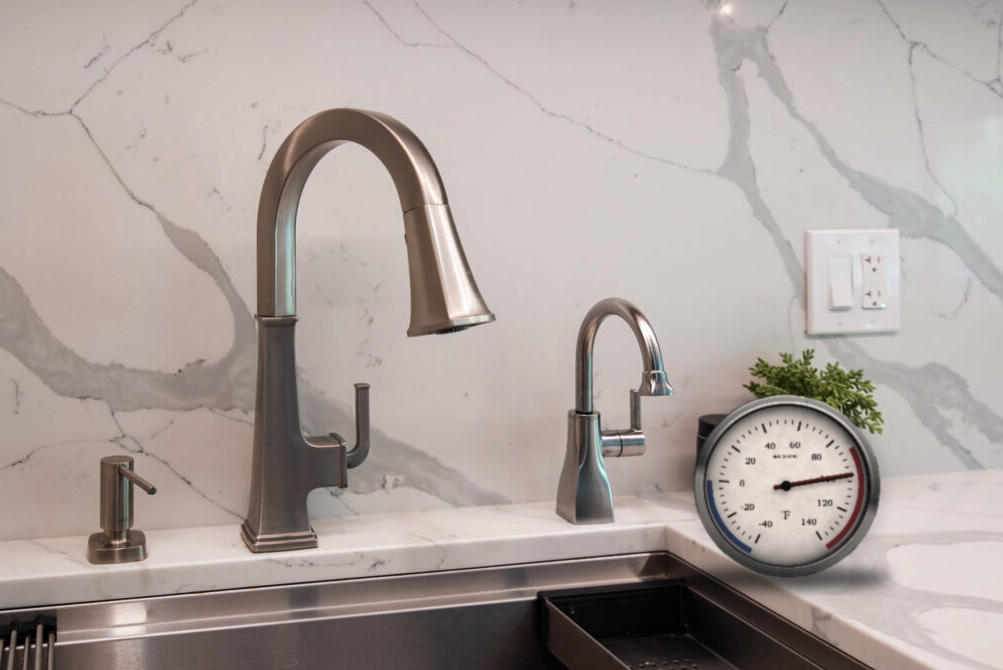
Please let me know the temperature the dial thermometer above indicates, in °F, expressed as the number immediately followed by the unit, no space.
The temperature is 100°F
